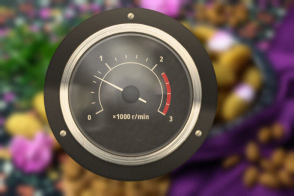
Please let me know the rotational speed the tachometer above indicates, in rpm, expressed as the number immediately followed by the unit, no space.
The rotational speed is 700rpm
